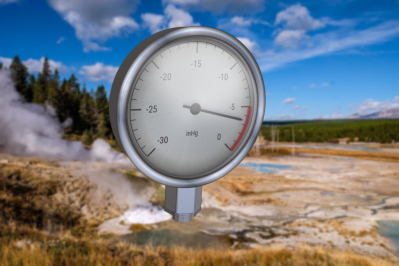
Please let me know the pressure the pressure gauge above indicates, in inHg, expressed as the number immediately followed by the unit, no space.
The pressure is -3.5inHg
